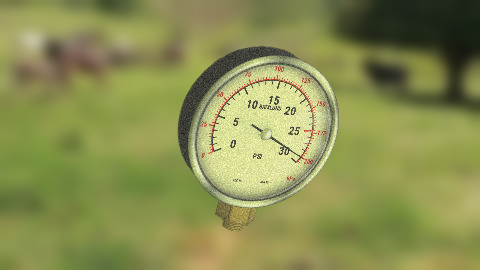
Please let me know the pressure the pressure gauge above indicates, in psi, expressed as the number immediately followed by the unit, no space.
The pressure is 29psi
